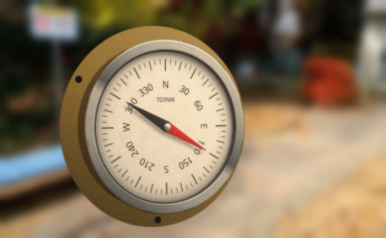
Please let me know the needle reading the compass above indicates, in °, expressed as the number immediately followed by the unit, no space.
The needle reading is 120°
